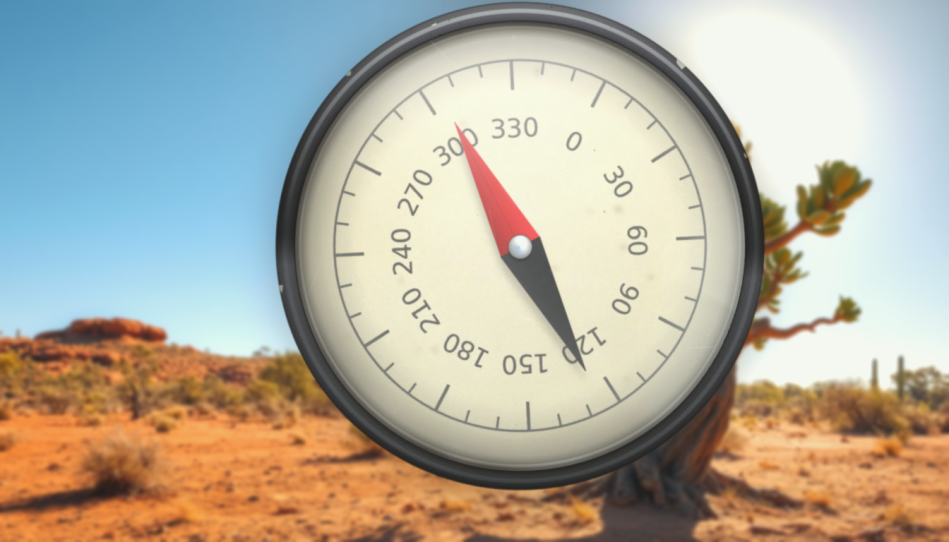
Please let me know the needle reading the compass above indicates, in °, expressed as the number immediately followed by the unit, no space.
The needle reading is 305°
